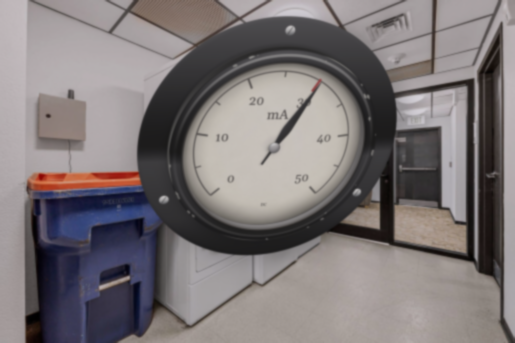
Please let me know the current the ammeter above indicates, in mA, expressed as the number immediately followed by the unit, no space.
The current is 30mA
